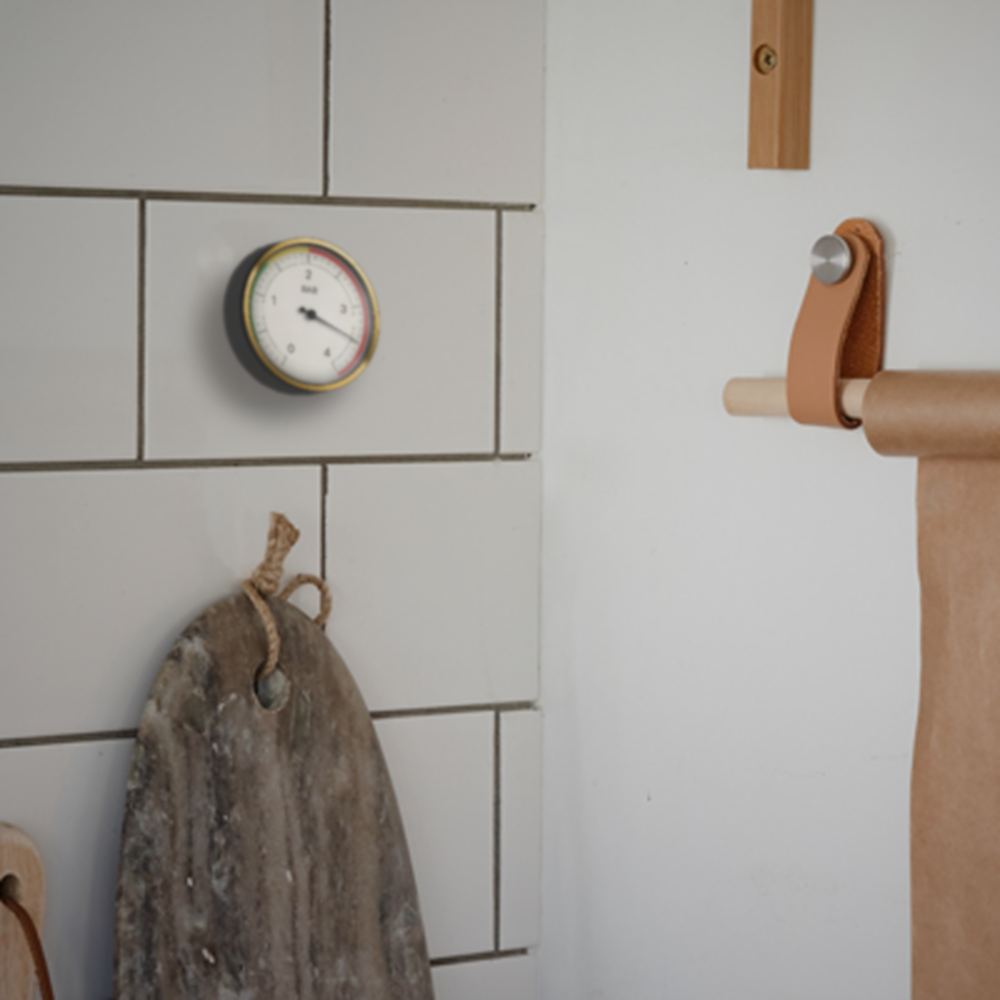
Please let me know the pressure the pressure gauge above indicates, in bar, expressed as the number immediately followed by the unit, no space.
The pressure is 3.5bar
